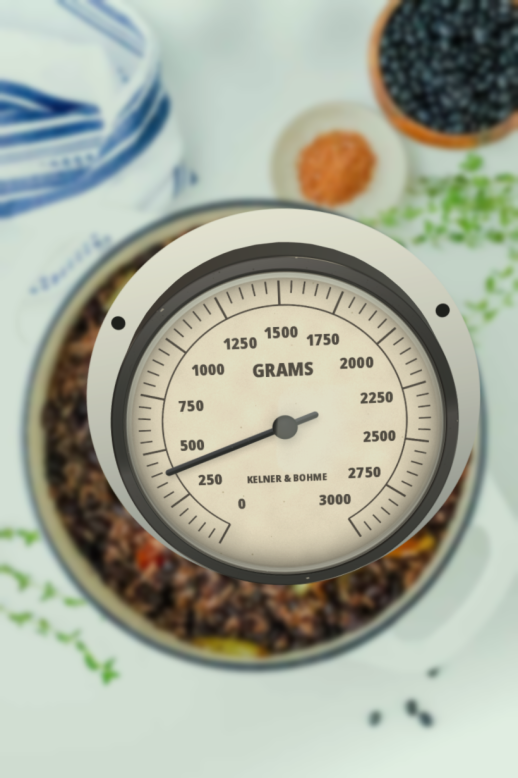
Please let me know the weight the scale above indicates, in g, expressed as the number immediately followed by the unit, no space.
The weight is 400g
